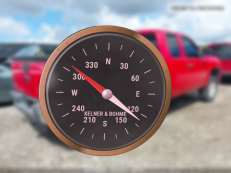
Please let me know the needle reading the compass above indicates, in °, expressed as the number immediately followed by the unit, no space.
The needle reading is 307.5°
